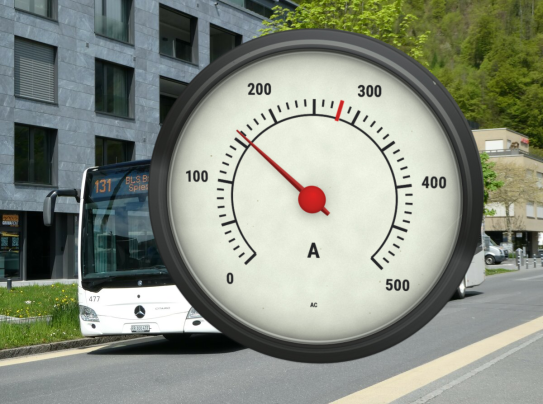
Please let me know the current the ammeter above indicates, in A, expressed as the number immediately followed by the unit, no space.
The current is 160A
